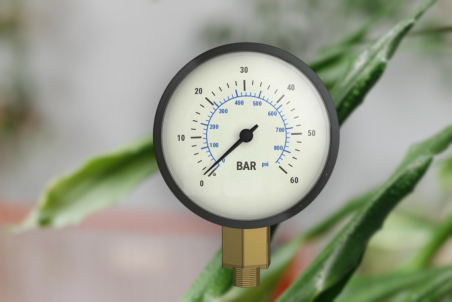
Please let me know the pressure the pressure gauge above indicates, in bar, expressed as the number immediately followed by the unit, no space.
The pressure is 1bar
